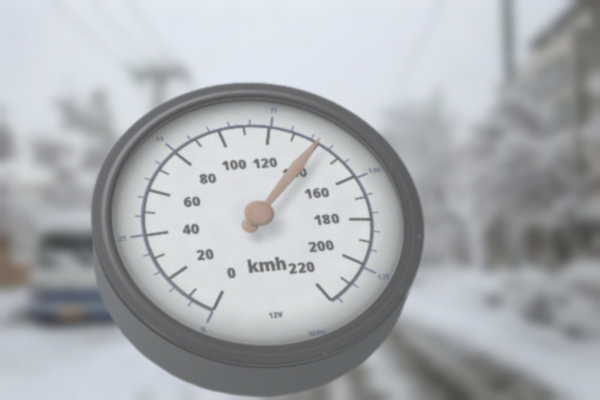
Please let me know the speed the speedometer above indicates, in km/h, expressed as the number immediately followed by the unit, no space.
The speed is 140km/h
